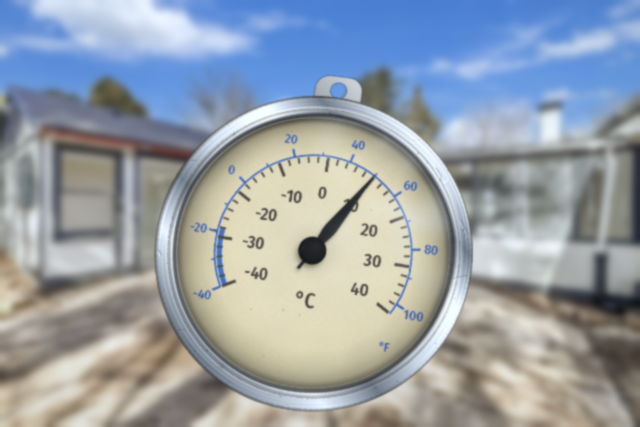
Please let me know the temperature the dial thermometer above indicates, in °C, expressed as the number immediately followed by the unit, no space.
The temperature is 10°C
